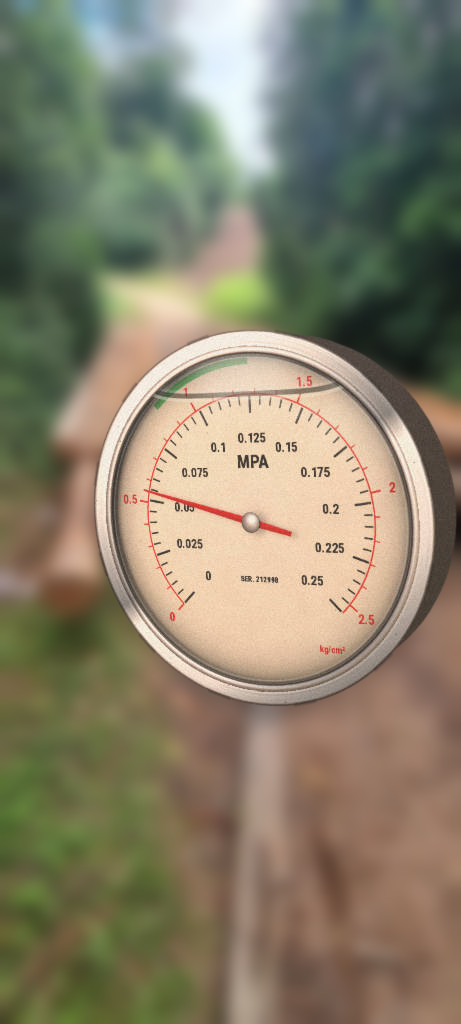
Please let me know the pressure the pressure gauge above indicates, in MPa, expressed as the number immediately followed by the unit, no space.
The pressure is 0.055MPa
